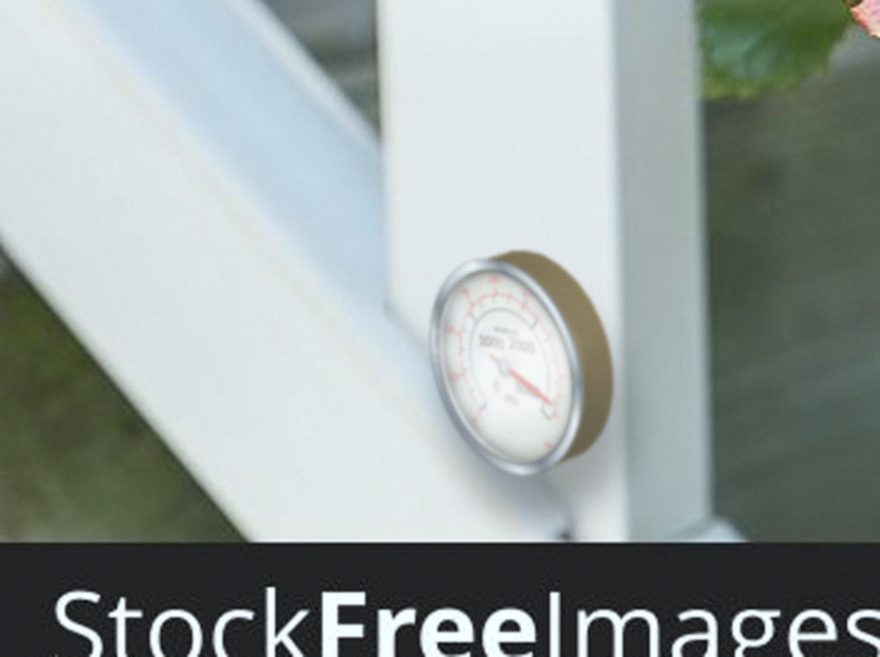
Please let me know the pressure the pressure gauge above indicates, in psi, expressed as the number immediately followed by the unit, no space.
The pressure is 2800psi
